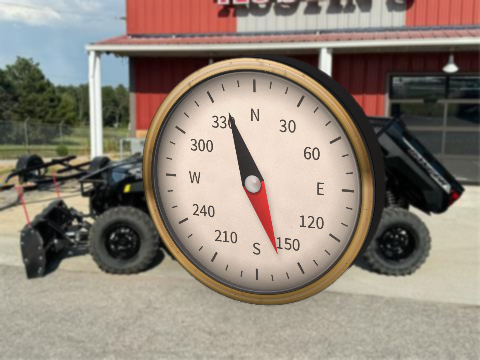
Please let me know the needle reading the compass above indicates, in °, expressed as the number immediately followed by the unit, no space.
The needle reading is 160°
